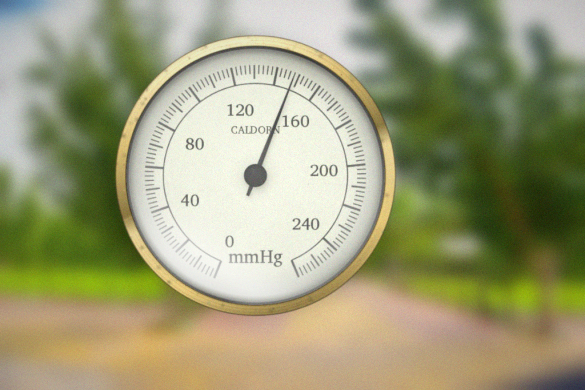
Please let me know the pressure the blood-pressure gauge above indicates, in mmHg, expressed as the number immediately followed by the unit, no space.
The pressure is 148mmHg
